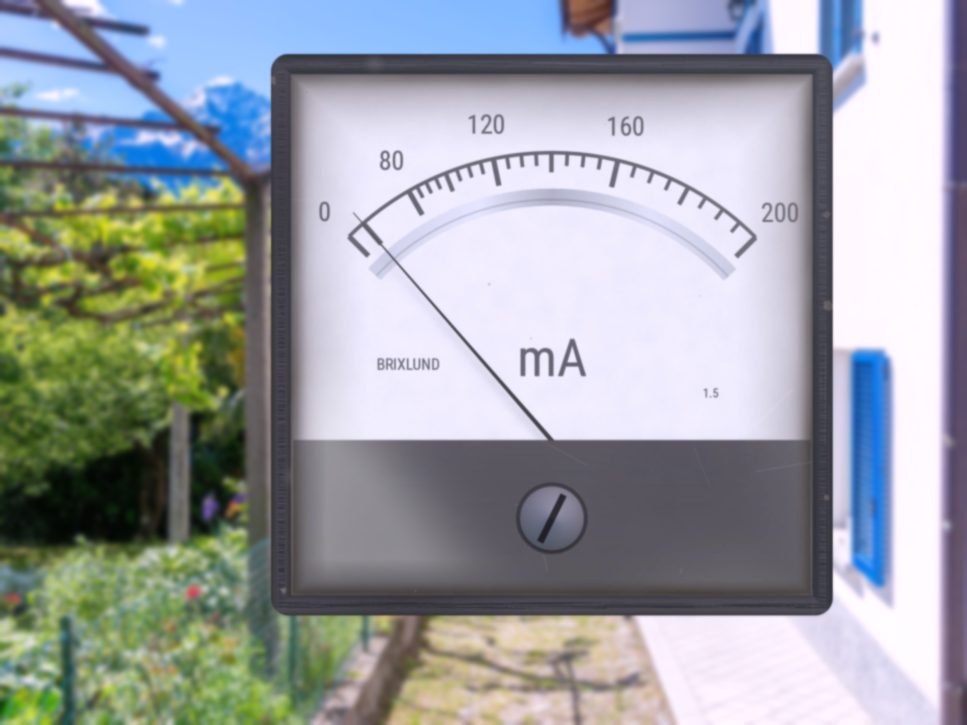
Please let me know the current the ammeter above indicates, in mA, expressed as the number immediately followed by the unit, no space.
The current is 40mA
